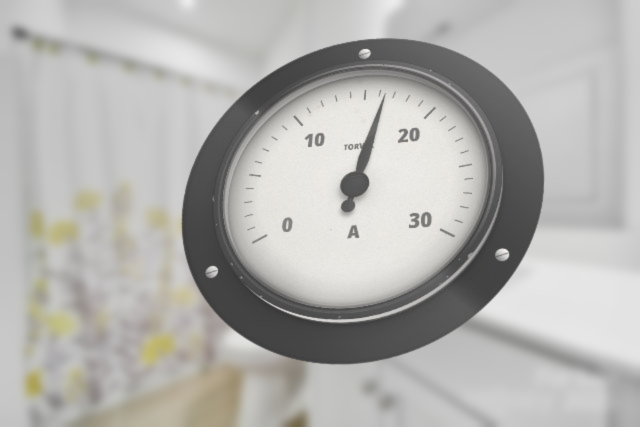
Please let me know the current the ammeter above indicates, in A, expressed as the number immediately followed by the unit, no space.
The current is 16.5A
